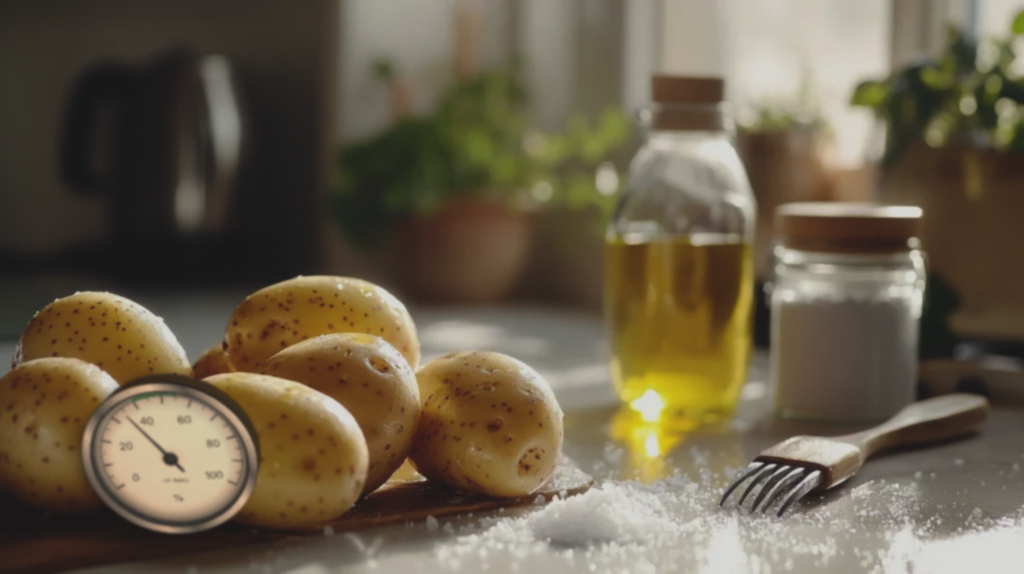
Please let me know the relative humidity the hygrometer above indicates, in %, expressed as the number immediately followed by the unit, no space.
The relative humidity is 35%
